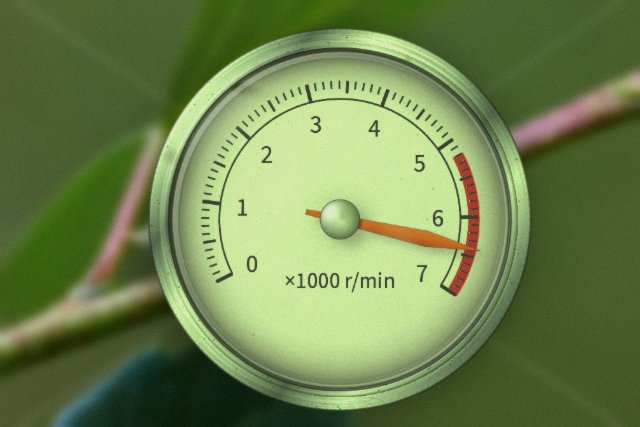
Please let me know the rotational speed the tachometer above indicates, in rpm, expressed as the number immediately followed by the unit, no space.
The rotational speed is 6400rpm
